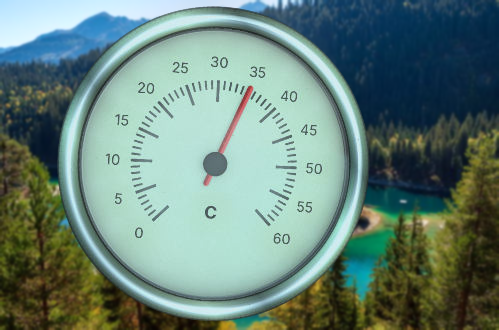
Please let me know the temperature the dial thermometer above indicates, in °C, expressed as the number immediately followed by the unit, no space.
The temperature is 35°C
